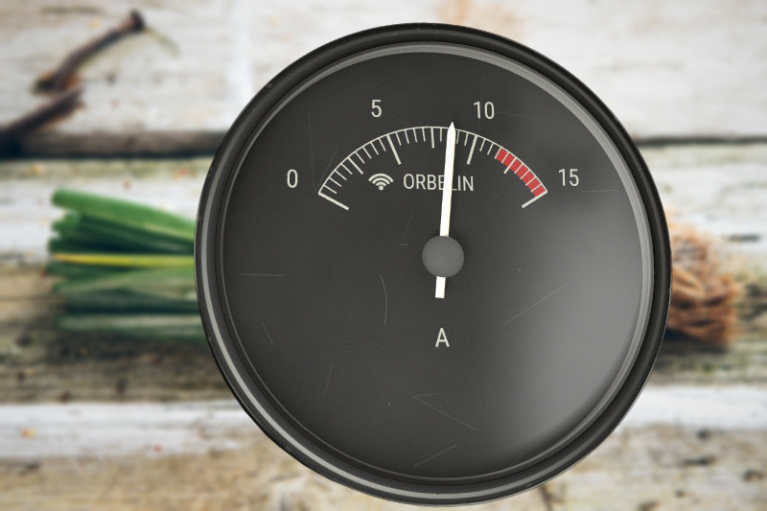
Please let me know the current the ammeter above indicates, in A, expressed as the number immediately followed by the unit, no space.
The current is 8.5A
